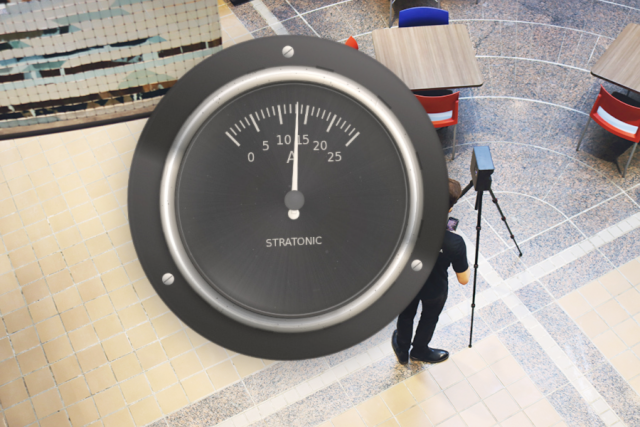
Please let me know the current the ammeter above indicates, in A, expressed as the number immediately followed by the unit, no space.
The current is 13A
